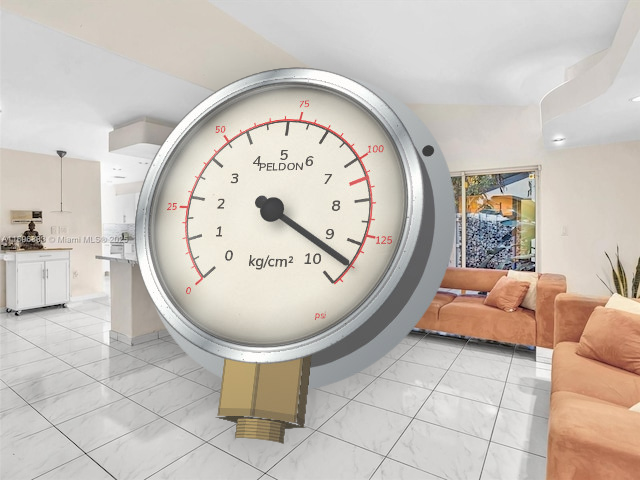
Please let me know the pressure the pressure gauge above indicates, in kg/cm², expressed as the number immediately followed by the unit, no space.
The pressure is 9.5kg/cm²
